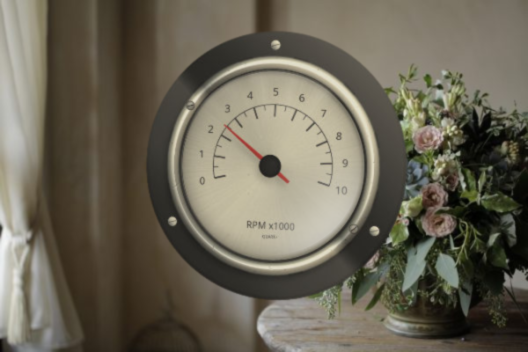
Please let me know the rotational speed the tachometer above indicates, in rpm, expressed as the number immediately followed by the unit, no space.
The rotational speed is 2500rpm
